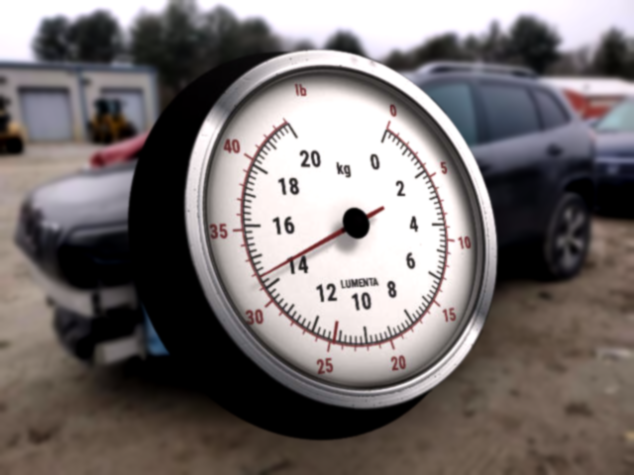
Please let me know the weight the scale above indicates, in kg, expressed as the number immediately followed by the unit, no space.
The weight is 14.4kg
